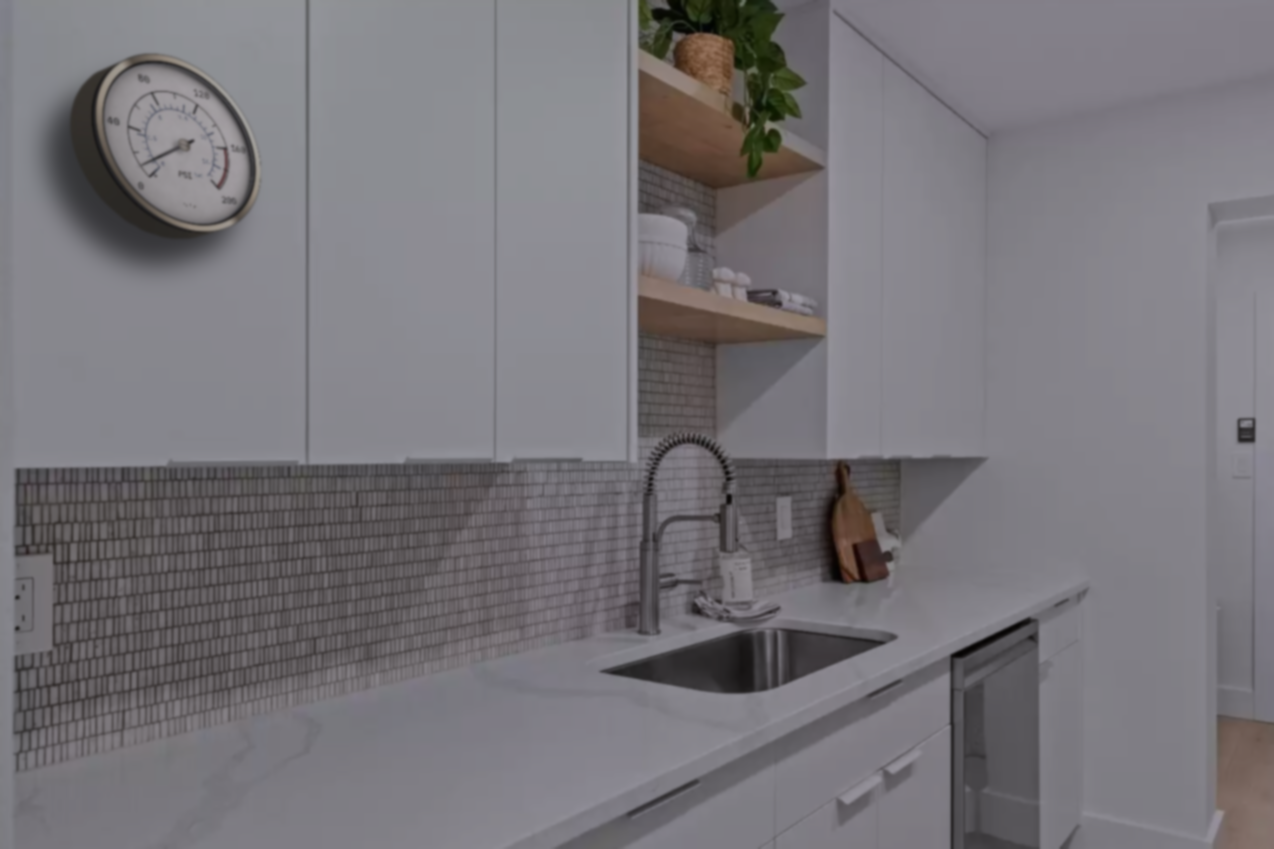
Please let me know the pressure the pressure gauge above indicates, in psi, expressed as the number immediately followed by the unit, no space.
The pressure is 10psi
